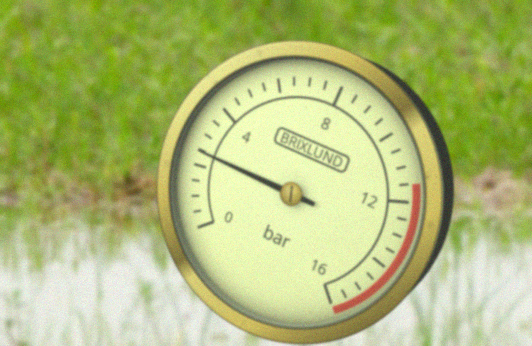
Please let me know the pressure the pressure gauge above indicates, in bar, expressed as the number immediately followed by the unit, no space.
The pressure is 2.5bar
